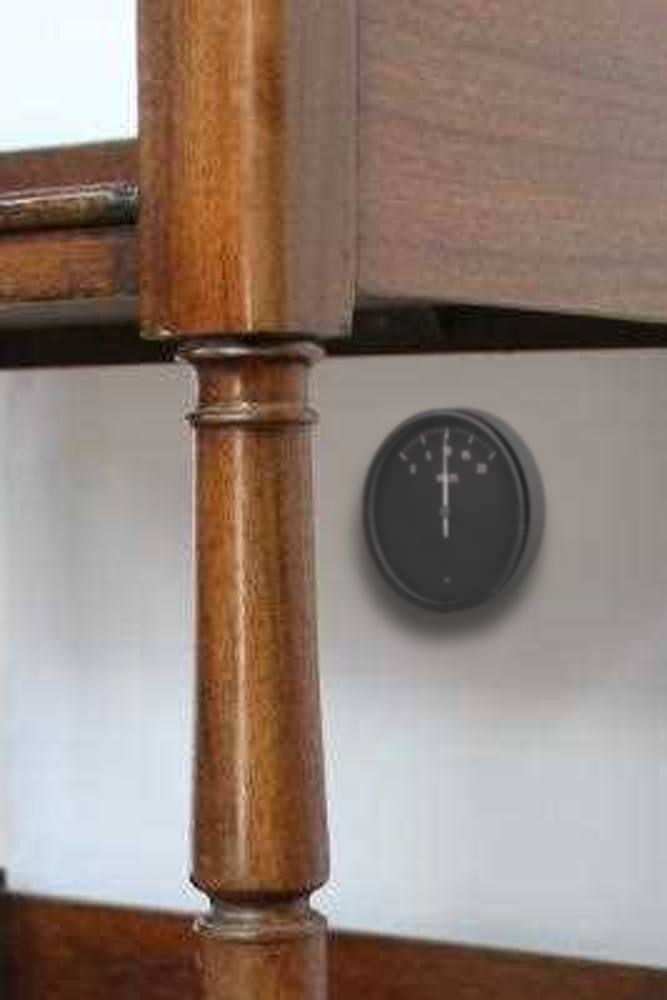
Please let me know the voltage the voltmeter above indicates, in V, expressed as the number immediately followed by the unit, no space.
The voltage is 10V
